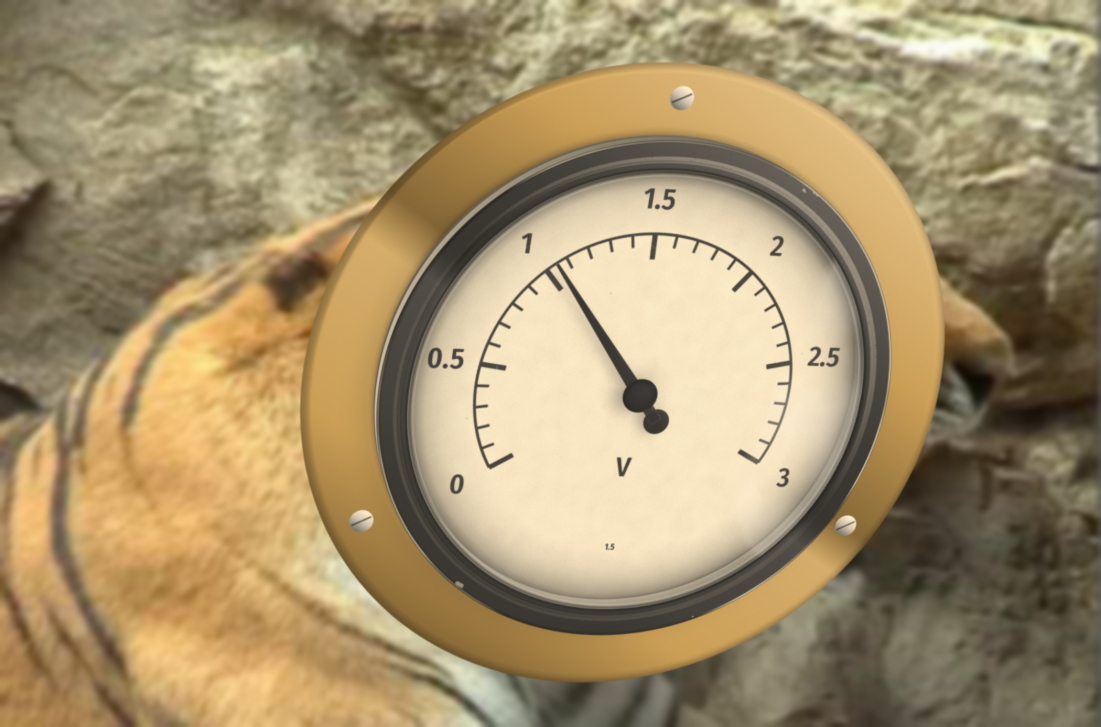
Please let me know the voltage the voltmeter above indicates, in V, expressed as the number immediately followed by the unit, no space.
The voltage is 1.05V
